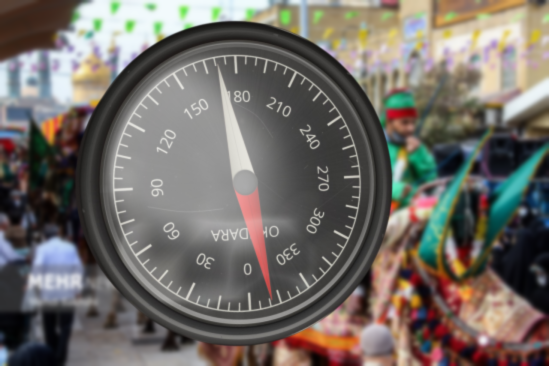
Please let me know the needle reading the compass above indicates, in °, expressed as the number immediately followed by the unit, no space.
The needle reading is 350°
